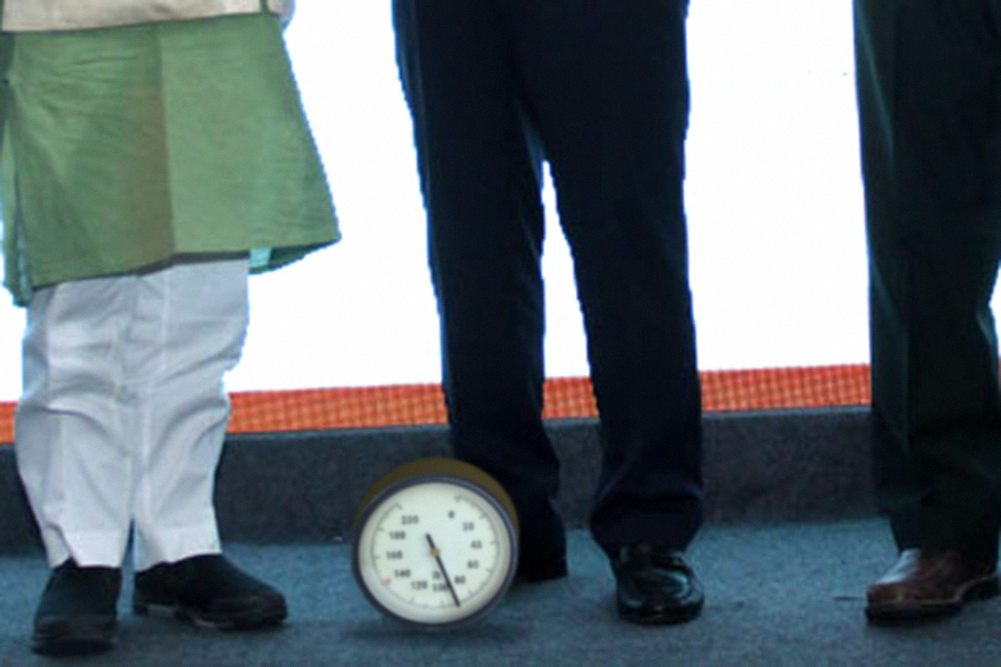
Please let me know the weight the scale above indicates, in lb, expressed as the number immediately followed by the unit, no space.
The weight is 90lb
